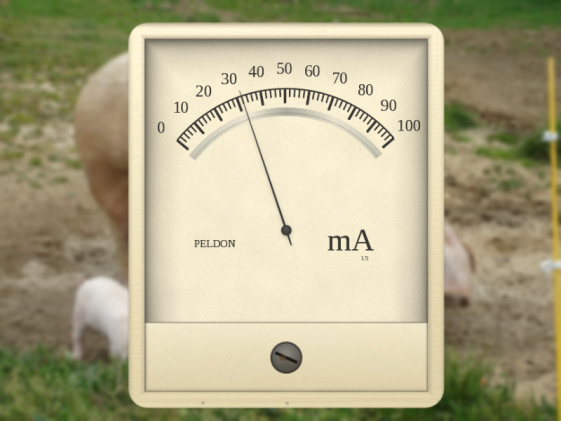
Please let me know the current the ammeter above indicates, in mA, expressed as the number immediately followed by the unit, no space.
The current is 32mA
